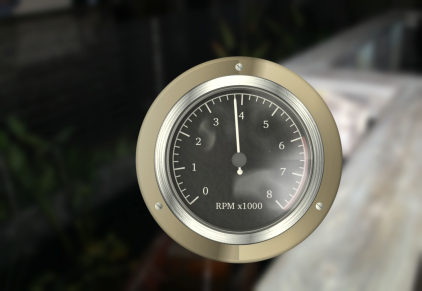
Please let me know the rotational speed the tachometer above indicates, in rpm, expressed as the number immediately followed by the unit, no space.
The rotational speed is 3800rpm
